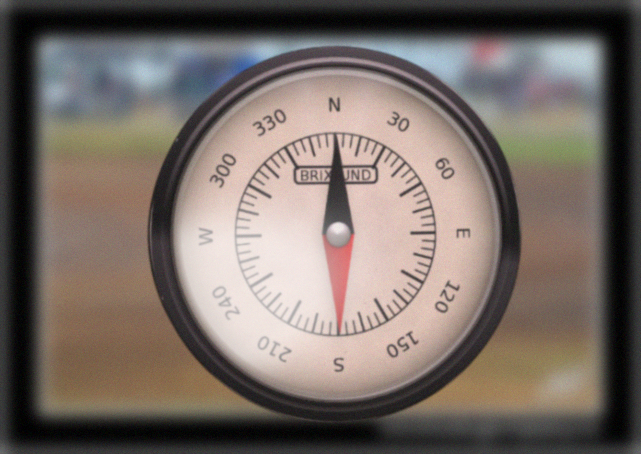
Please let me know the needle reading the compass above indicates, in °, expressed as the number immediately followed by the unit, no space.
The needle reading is 180°
